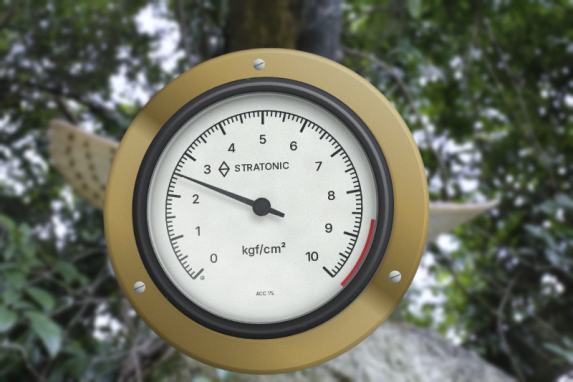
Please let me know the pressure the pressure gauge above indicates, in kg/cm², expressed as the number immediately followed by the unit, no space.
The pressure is 2.5kg/cm²
